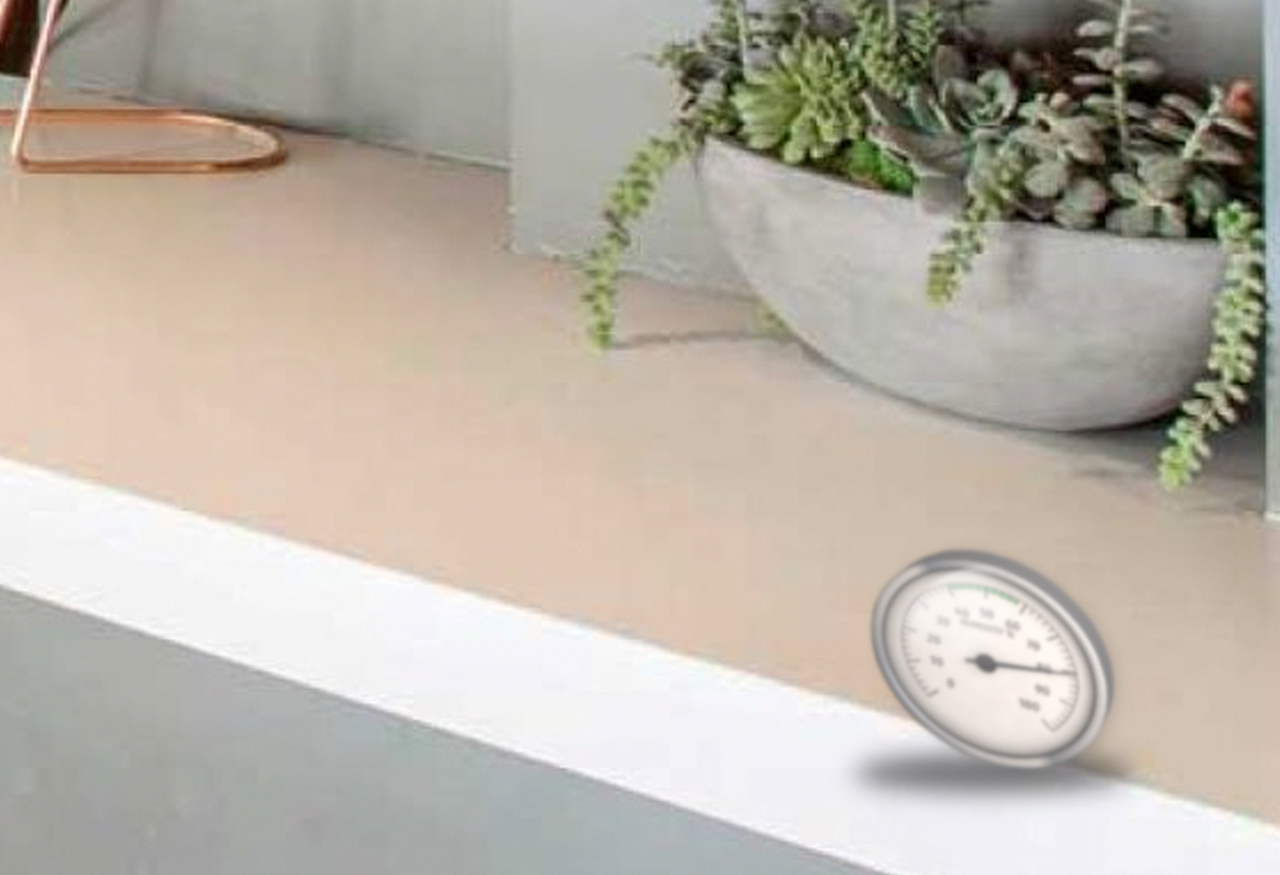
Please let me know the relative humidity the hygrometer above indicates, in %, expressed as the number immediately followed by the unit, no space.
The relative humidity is 80%
